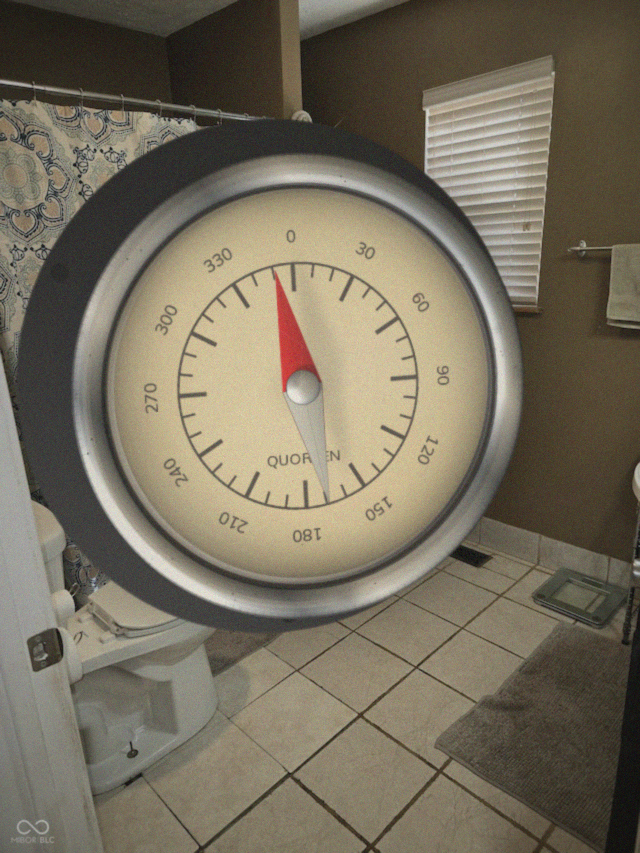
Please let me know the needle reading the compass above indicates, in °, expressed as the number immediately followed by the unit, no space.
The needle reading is 350°
